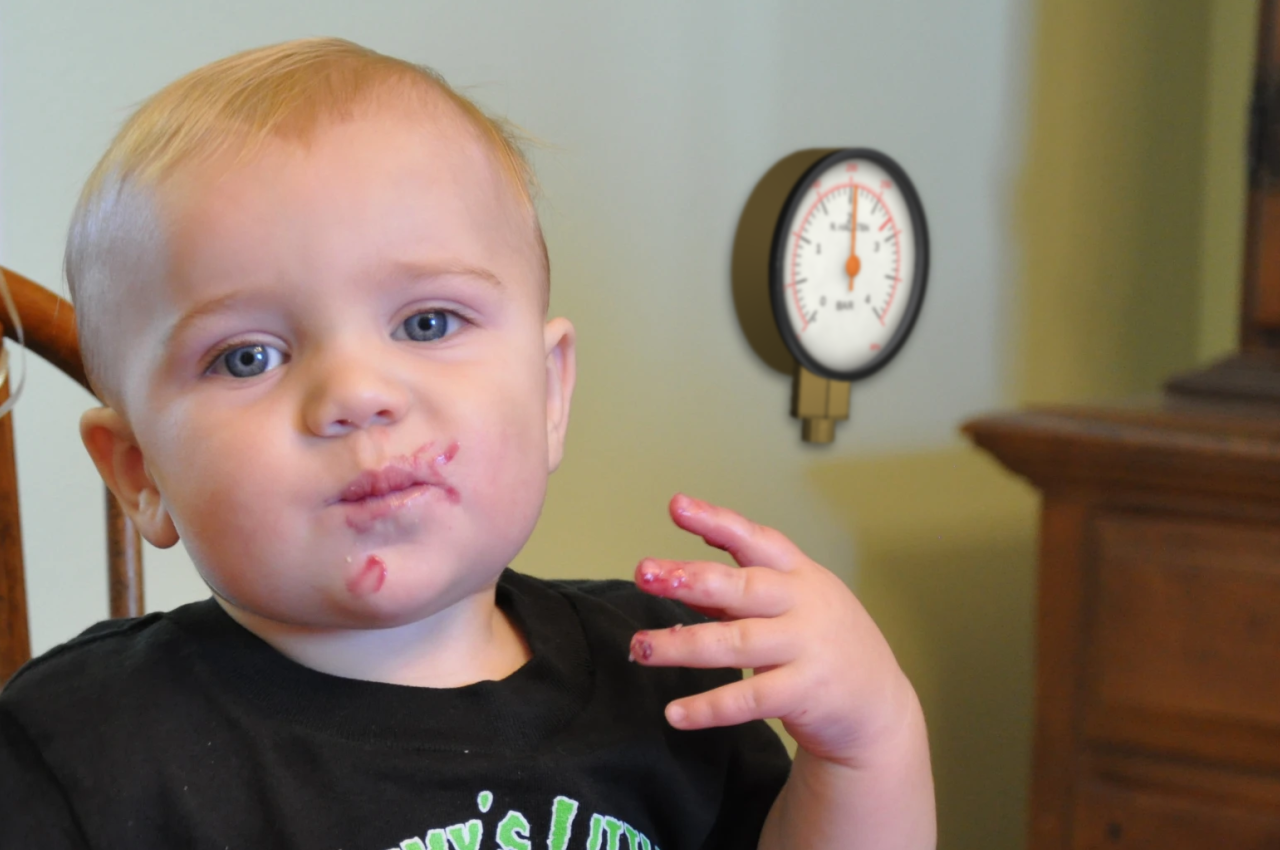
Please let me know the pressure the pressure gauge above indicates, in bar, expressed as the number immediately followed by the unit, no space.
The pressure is 2bar
